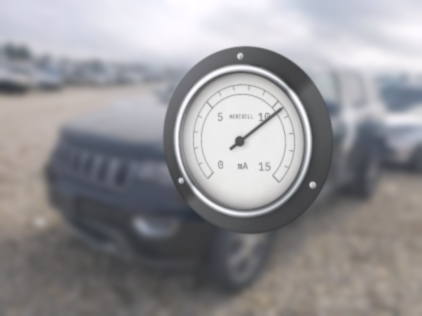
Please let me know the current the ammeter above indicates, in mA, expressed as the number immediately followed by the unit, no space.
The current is 10.5mA
